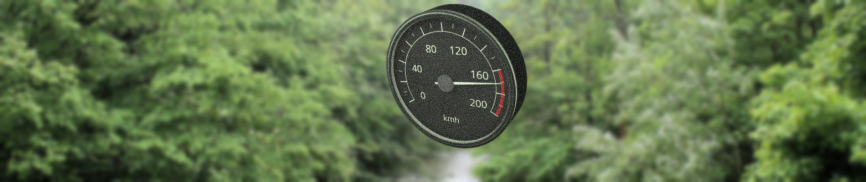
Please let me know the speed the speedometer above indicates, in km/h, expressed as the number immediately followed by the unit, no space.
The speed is 170km/h
